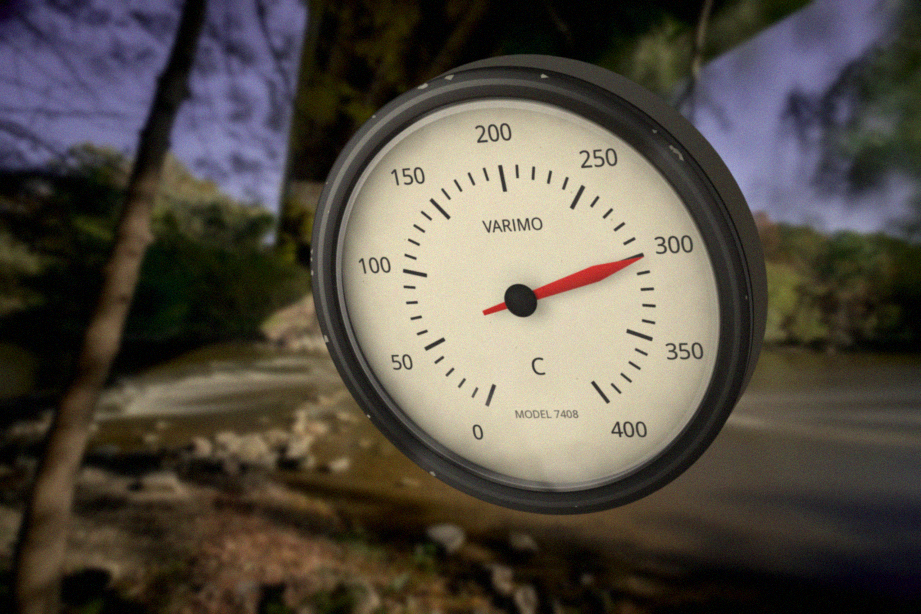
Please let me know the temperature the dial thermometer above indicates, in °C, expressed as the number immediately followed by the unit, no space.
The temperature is 300°C
